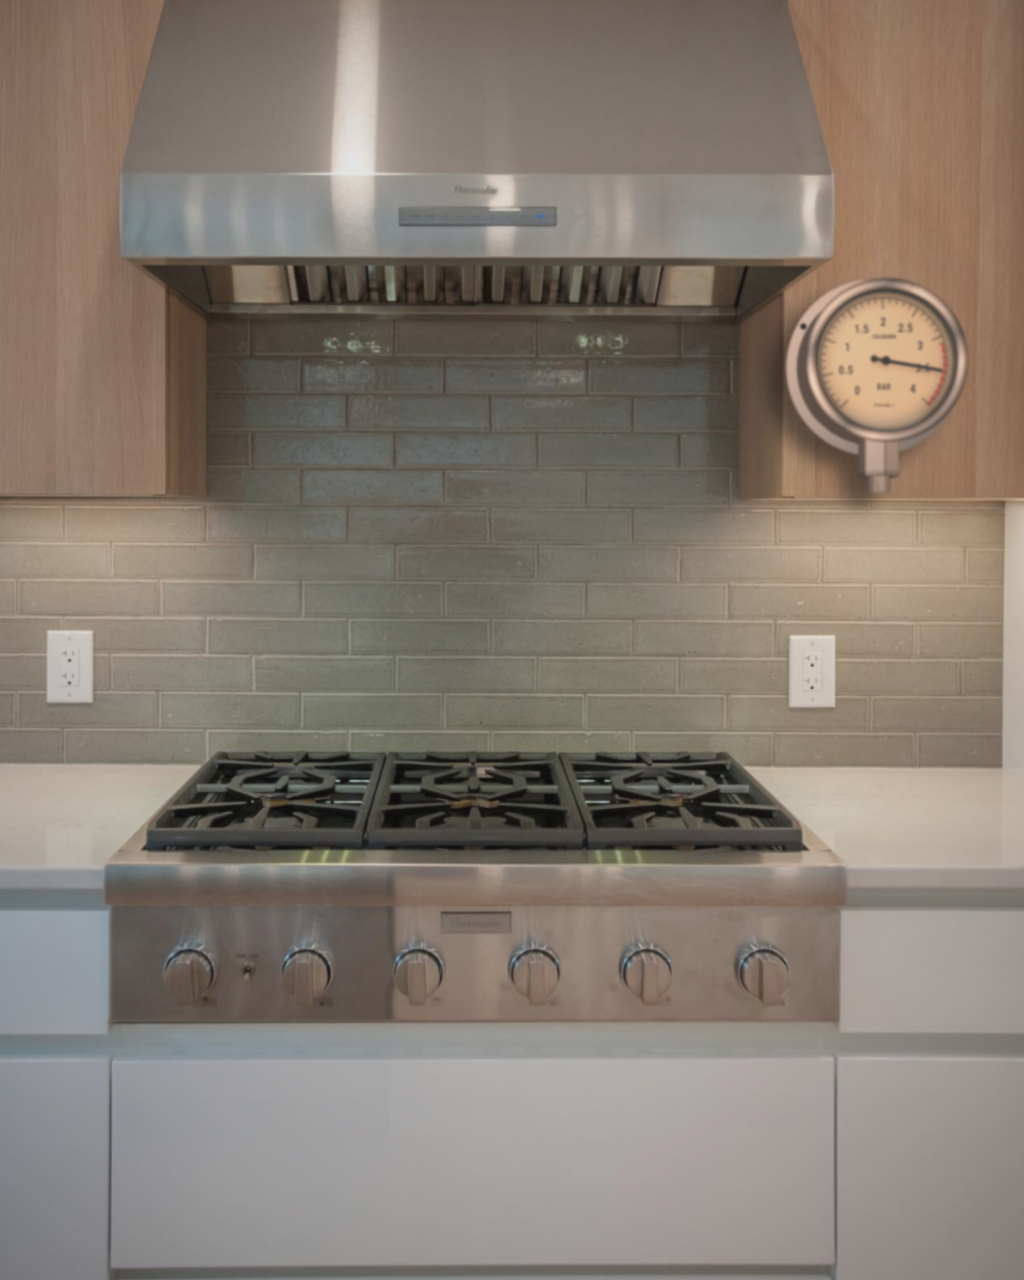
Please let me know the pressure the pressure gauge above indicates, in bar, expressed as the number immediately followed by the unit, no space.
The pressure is 3.5bar
